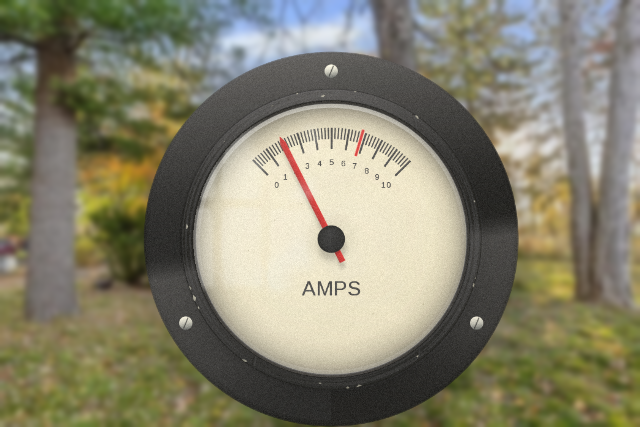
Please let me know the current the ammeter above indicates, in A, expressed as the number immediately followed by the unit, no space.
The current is 2A
